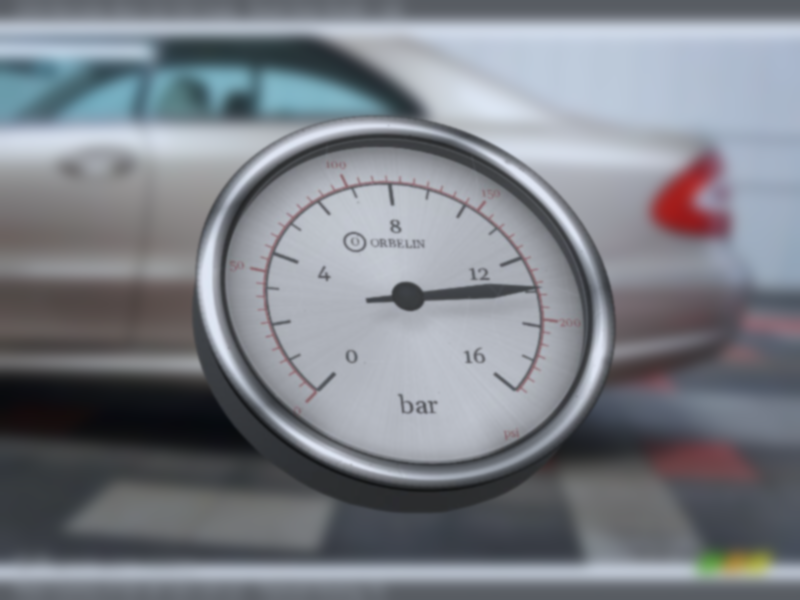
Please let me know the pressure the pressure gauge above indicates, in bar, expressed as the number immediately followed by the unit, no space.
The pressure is 13bar
